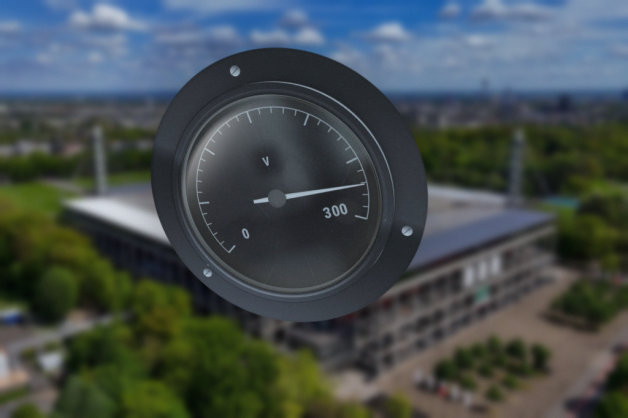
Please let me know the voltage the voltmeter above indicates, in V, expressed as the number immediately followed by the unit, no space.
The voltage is 270V
